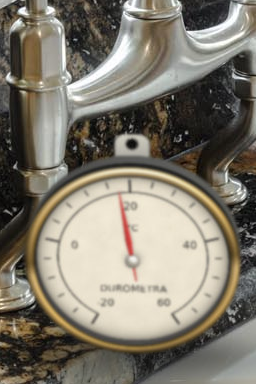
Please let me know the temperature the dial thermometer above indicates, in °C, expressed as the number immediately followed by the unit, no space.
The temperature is 18°C
